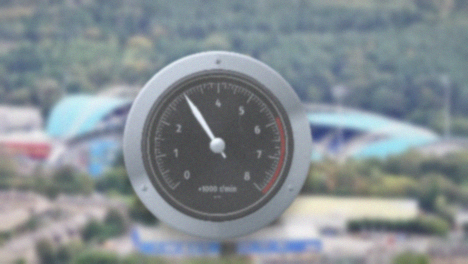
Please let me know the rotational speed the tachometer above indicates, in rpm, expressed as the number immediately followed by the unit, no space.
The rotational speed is 3000rpm
